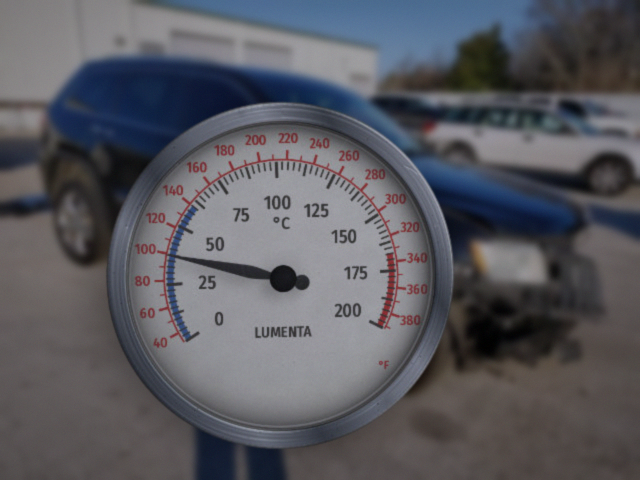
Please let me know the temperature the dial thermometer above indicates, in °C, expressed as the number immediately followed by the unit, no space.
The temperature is 37.5°C
